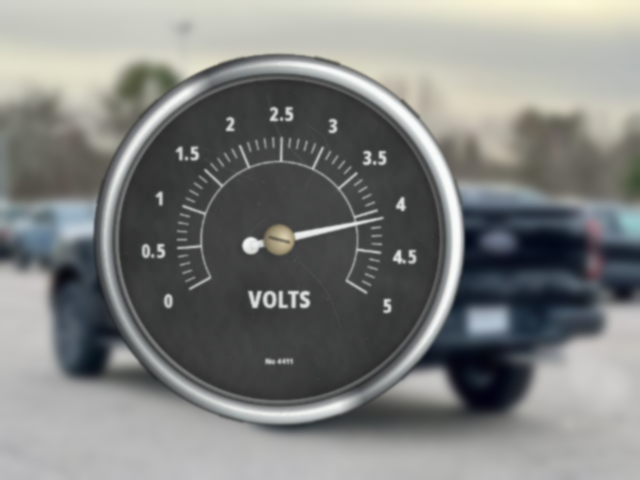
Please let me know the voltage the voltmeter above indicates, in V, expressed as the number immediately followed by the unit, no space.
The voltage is 4.1V
